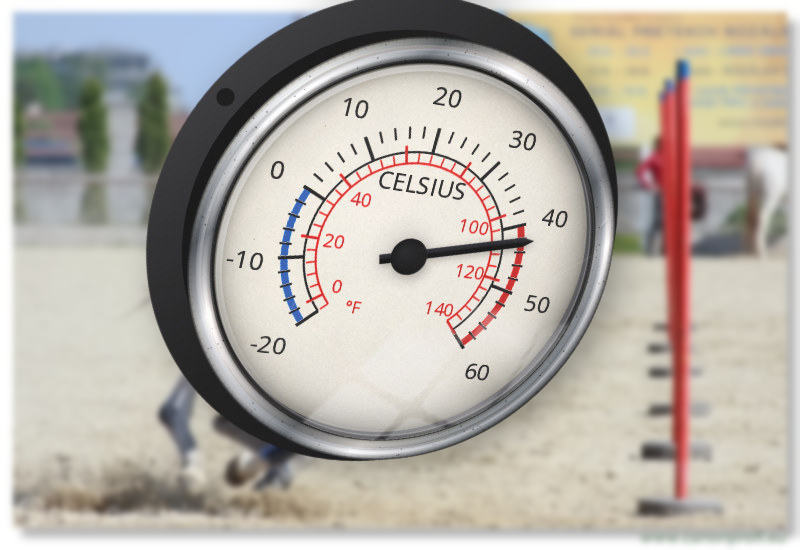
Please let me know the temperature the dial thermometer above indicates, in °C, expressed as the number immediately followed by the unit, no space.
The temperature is 42°C
